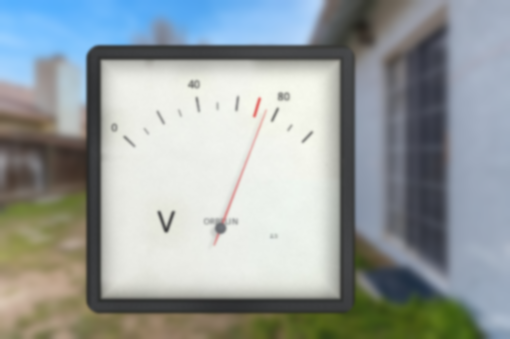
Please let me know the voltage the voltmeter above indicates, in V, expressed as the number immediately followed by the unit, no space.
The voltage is 75V
